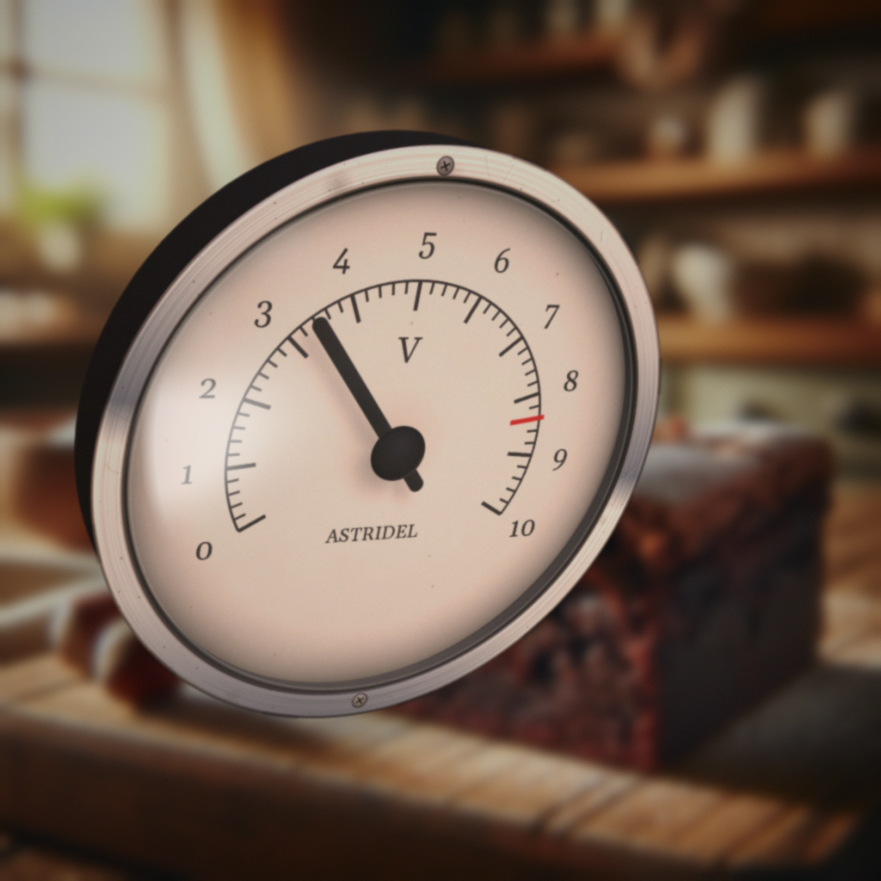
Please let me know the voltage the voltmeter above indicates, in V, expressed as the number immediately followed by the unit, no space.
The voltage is 3.4V
